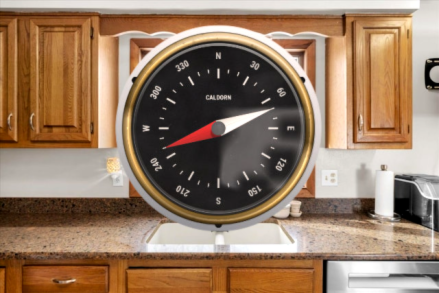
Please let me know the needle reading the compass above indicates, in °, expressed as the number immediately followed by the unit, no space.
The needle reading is 250°
